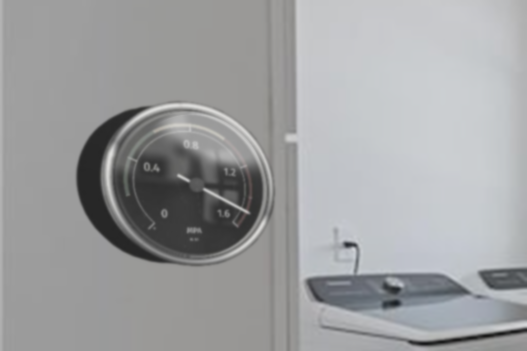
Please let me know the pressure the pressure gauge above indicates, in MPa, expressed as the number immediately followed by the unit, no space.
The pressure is 1.5MPa
